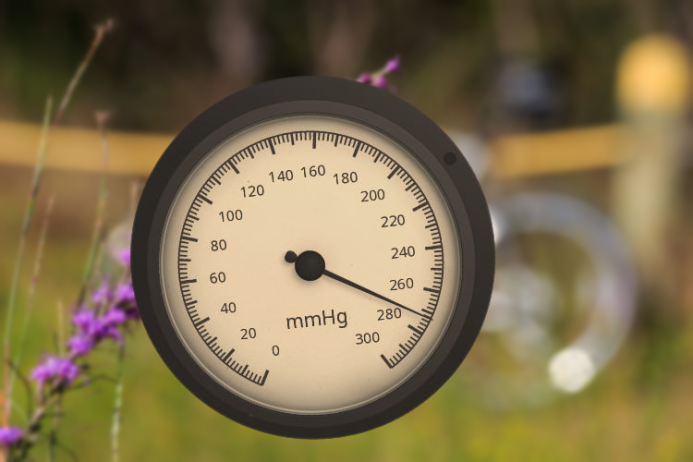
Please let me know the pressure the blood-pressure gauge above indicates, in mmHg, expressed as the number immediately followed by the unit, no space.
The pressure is 272mmHg
